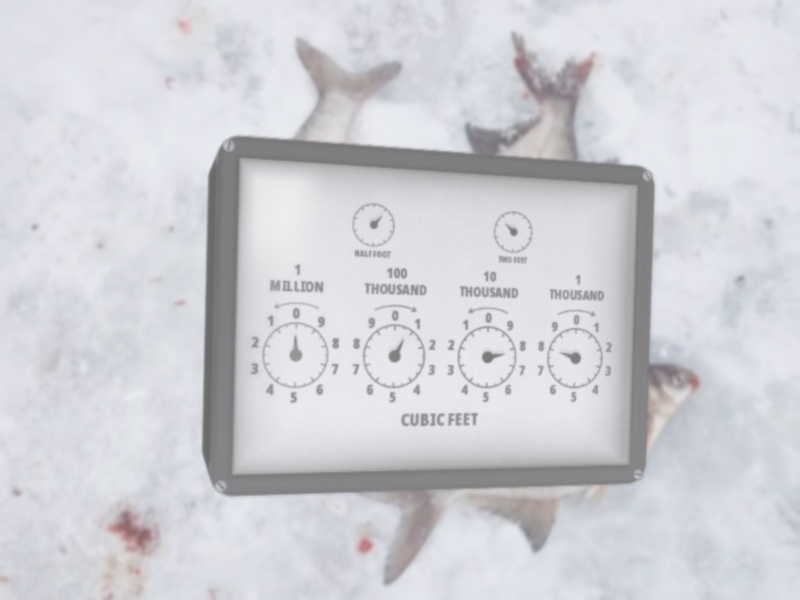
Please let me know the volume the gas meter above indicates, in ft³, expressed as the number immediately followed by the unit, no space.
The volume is 7800ft³
